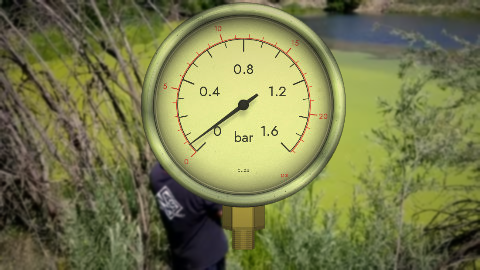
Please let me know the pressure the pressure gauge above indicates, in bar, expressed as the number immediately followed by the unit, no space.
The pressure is 0.05bar
